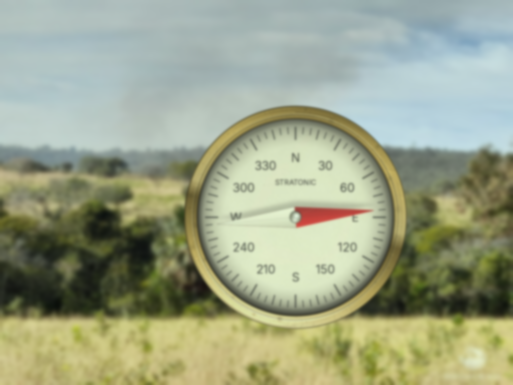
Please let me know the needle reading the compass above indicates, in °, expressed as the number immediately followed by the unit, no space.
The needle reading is 85°
